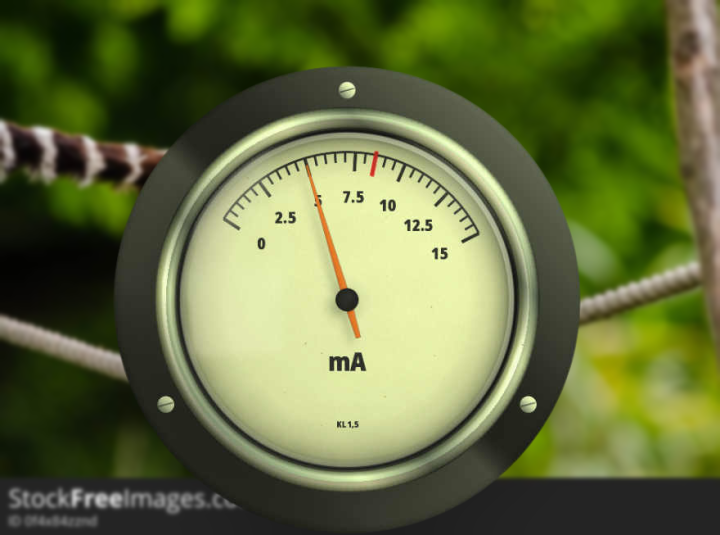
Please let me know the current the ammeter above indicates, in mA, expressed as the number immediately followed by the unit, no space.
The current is 5mA
